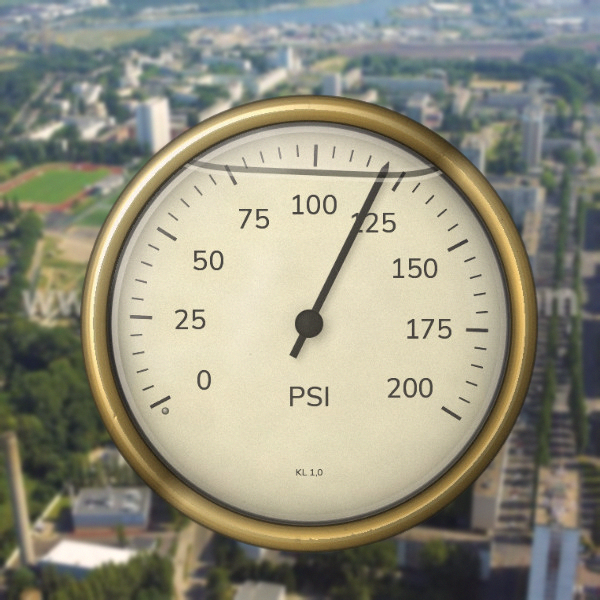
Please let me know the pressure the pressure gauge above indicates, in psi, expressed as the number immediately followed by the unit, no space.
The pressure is 120psi
